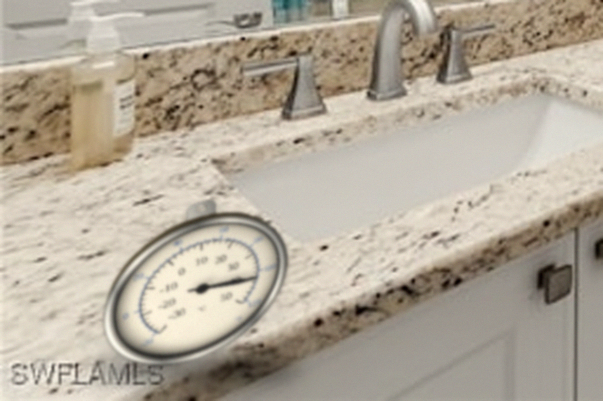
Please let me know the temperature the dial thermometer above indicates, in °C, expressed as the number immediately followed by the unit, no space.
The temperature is 40°C
